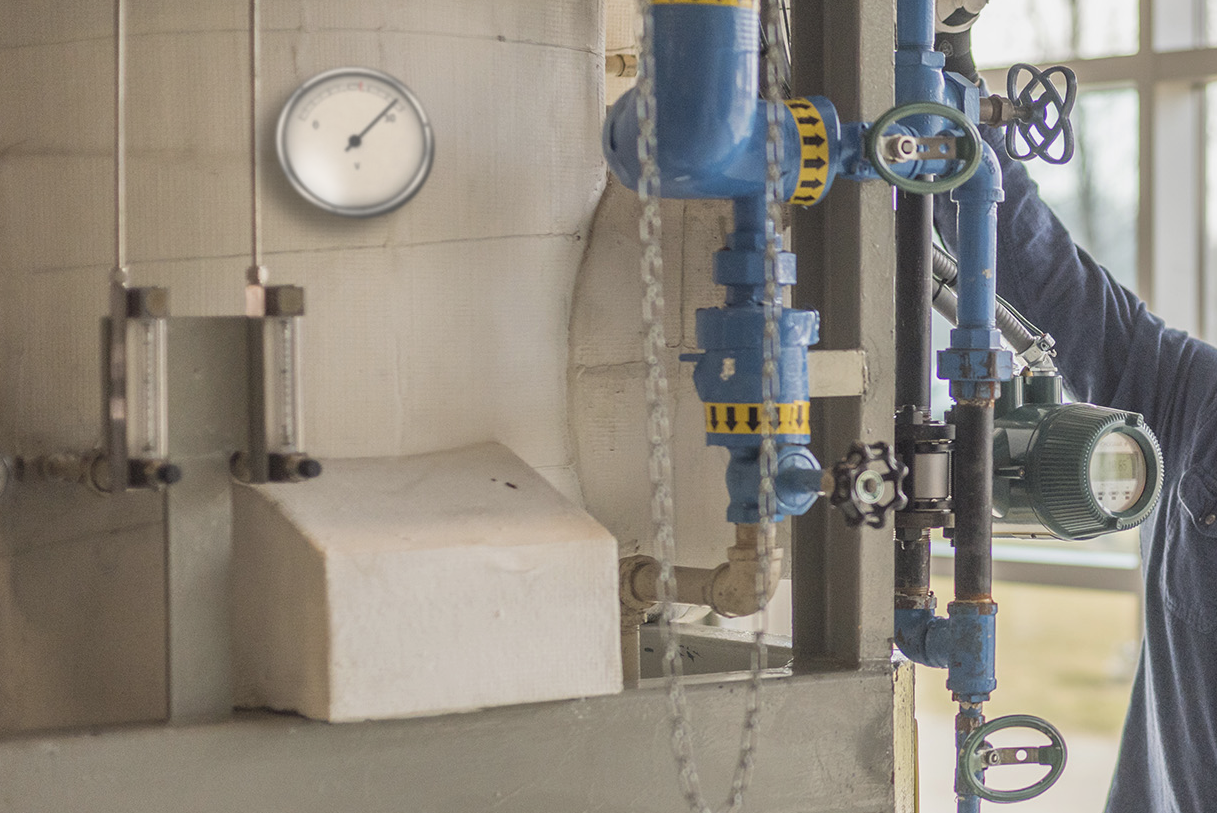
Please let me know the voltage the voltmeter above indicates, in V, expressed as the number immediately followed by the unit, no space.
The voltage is 27.5V
